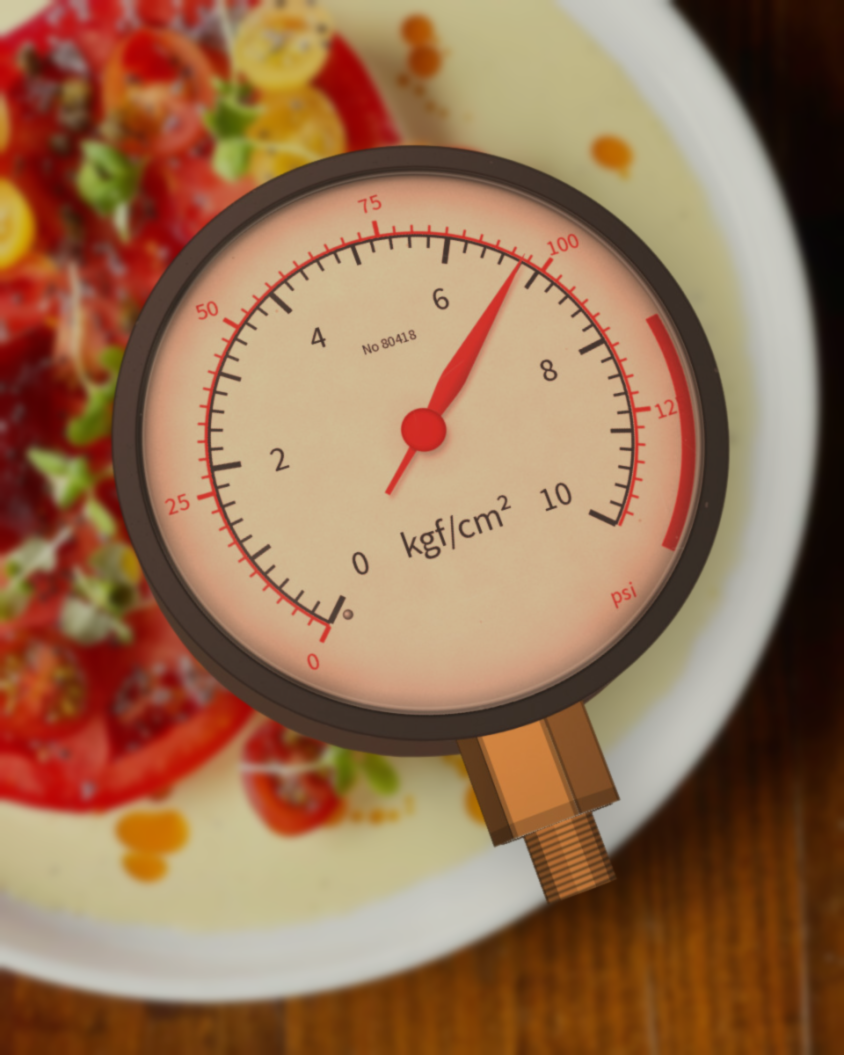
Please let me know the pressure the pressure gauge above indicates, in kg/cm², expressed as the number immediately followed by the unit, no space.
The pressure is 6.8kg/cm²
